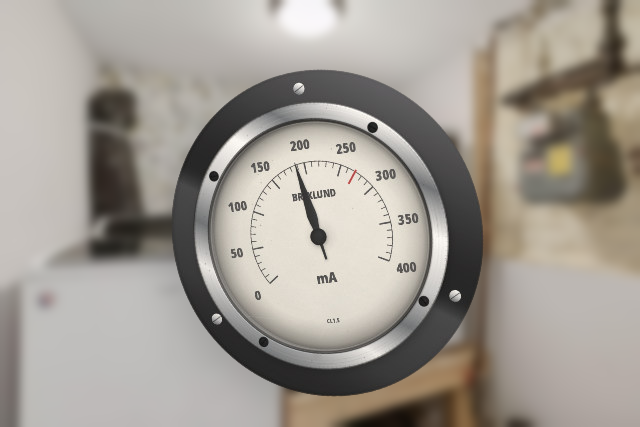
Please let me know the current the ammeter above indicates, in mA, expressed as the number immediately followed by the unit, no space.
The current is 190mA
